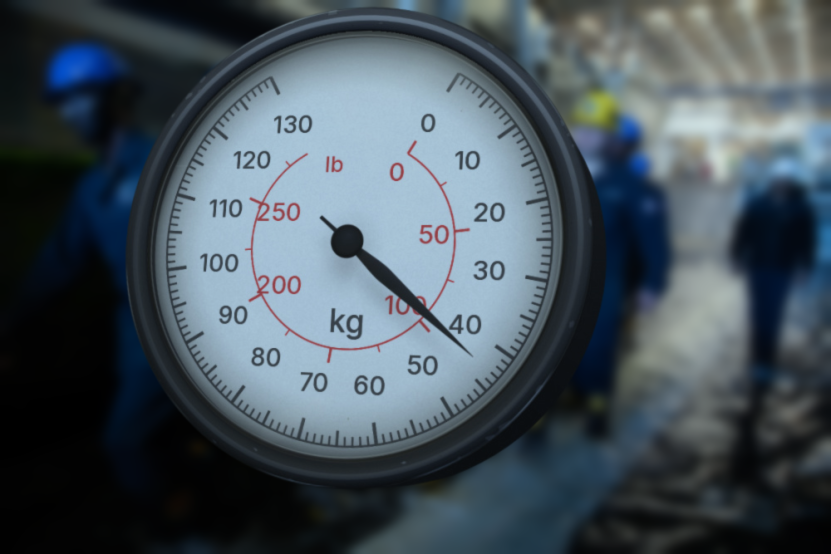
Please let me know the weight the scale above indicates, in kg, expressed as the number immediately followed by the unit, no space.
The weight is 43kg
